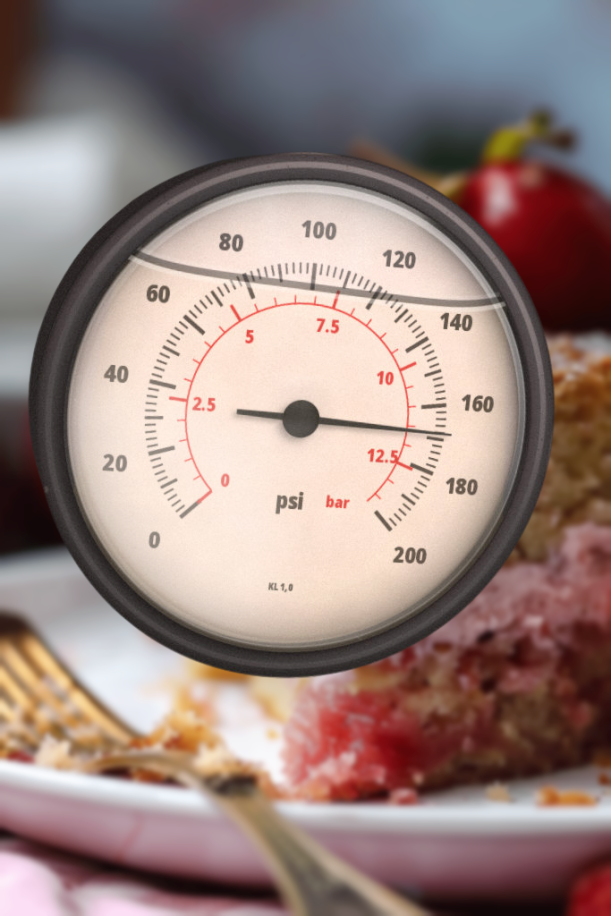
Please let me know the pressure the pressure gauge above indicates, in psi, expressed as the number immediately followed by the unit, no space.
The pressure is 168psi
